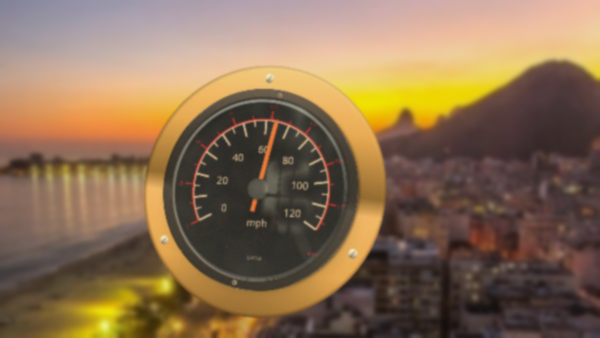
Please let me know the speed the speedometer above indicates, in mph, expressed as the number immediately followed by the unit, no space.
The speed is 65mph
